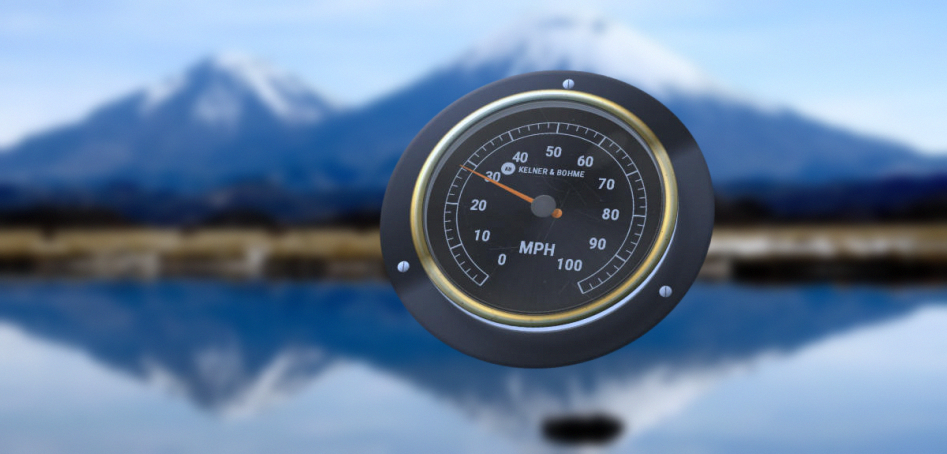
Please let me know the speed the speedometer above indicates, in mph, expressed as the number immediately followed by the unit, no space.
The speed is 28mph
